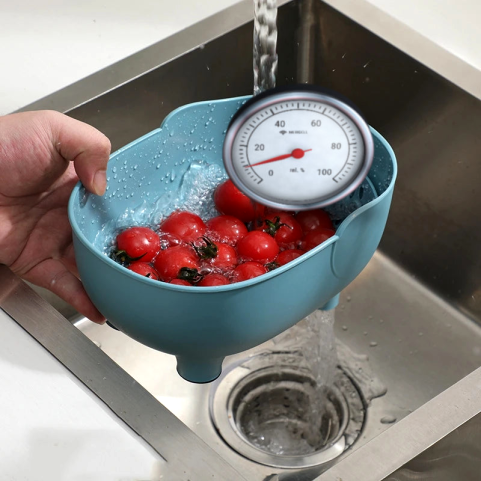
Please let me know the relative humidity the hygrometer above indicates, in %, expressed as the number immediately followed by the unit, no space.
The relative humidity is 10%
